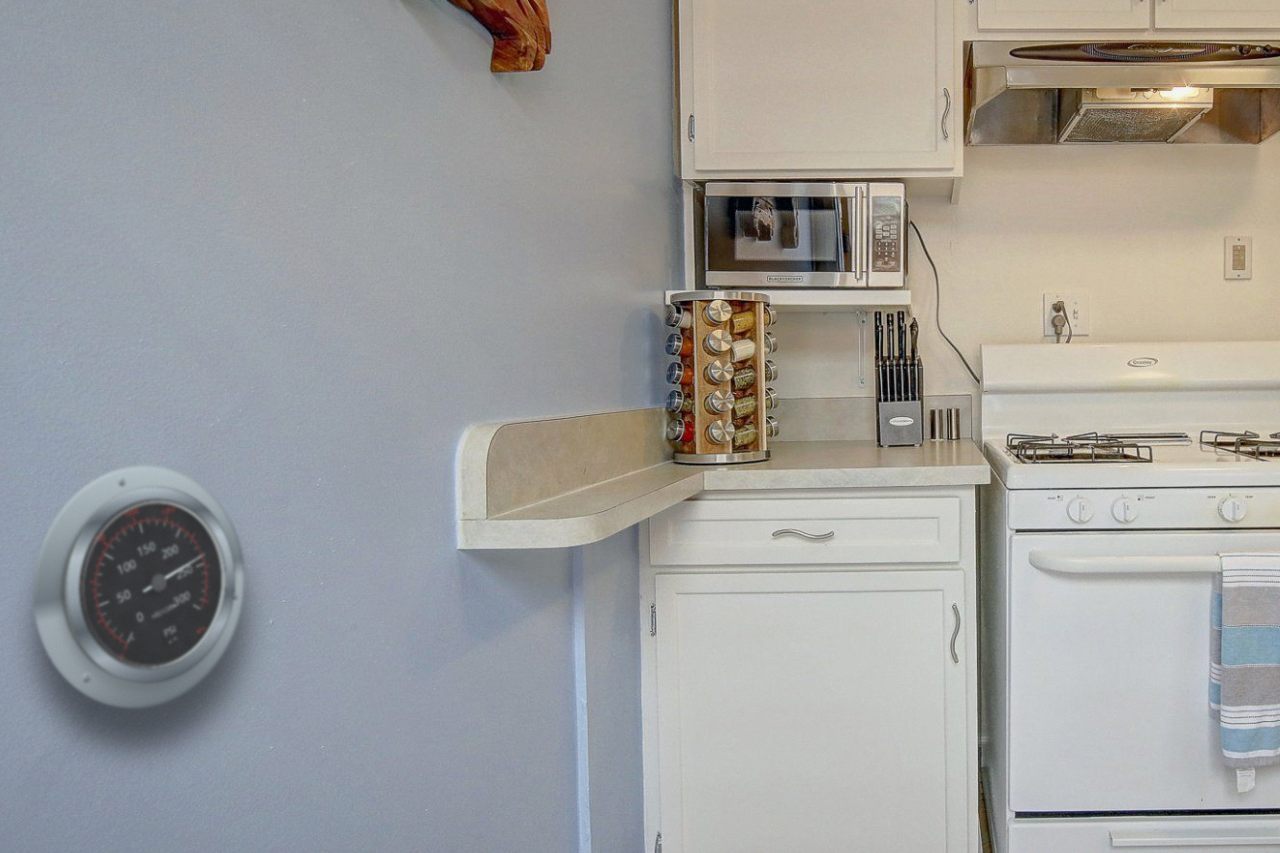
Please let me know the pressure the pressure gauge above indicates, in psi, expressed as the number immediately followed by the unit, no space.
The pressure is 240psi
